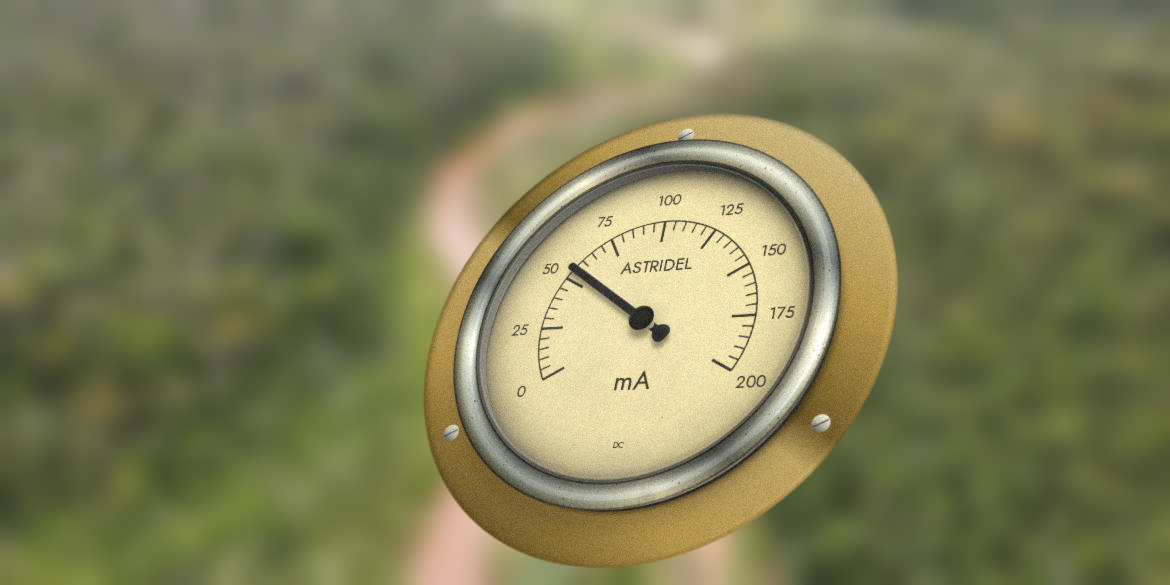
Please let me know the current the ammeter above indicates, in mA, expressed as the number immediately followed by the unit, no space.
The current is 55mA
